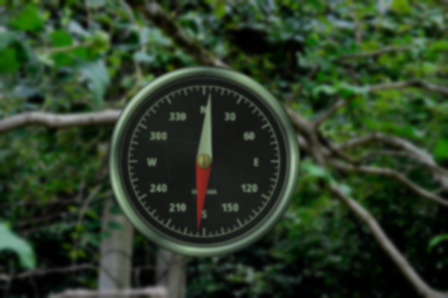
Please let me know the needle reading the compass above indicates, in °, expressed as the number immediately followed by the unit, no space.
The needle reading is 185°
